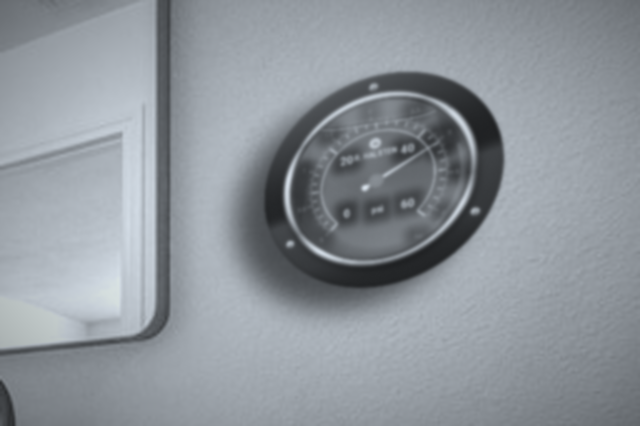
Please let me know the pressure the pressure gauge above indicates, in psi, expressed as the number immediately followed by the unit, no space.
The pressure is 44psi
